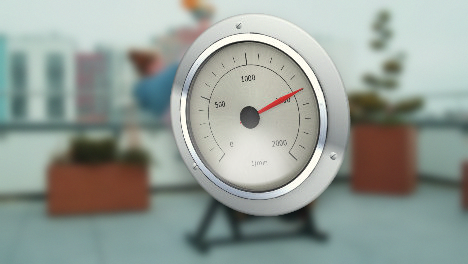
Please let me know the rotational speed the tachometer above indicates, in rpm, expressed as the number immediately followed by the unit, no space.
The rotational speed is 1500rpm
